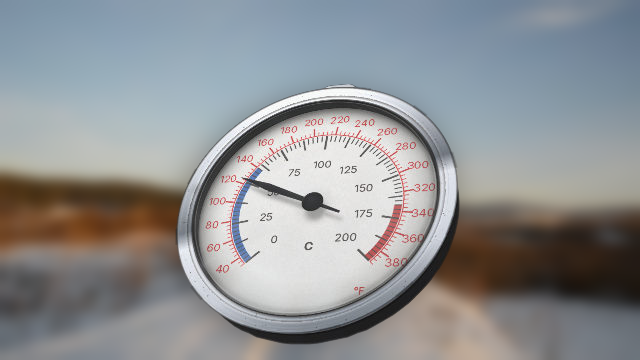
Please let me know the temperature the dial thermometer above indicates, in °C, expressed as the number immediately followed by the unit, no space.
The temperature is 50°C
